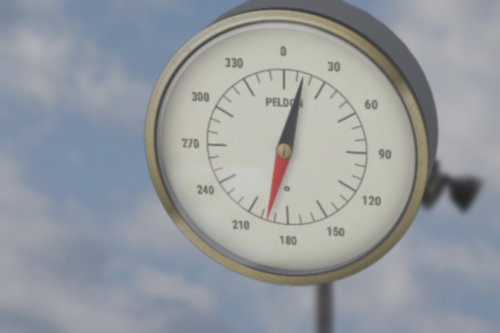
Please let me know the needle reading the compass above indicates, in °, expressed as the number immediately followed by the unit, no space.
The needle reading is 195°
